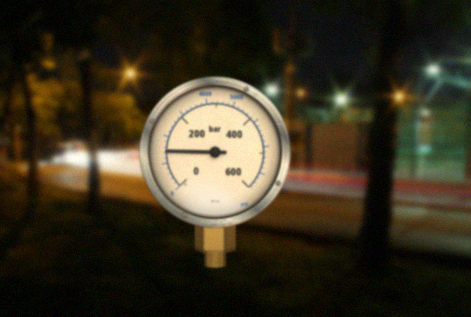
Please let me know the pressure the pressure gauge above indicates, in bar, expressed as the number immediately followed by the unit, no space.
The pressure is 100bar
